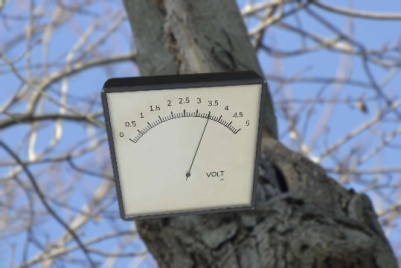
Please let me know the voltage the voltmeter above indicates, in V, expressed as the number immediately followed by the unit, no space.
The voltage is 3.5V
